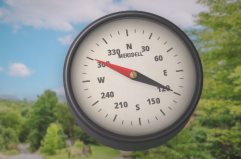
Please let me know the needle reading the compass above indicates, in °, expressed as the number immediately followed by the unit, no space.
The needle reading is 300°
